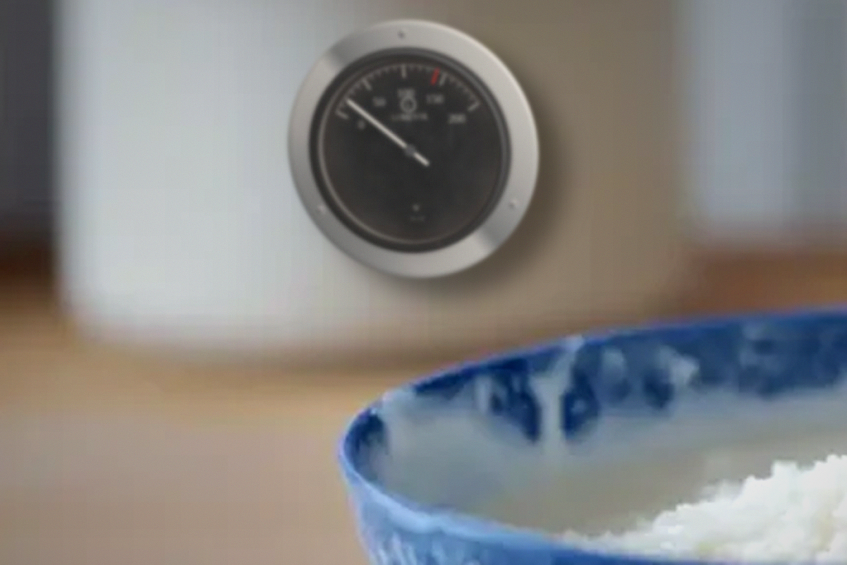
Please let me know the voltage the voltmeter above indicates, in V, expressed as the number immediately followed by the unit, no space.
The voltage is 20V
